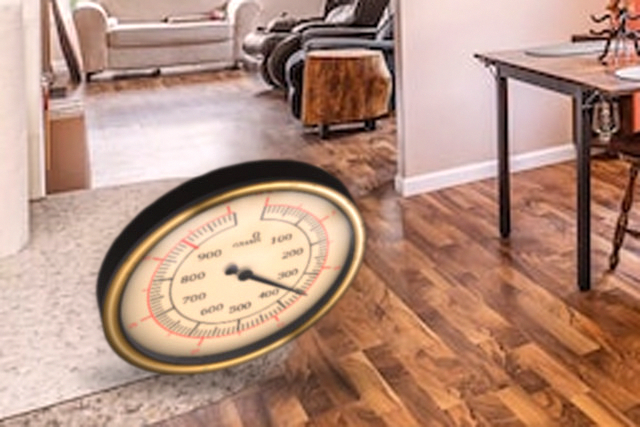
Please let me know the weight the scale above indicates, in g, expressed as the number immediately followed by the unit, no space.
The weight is 350g
